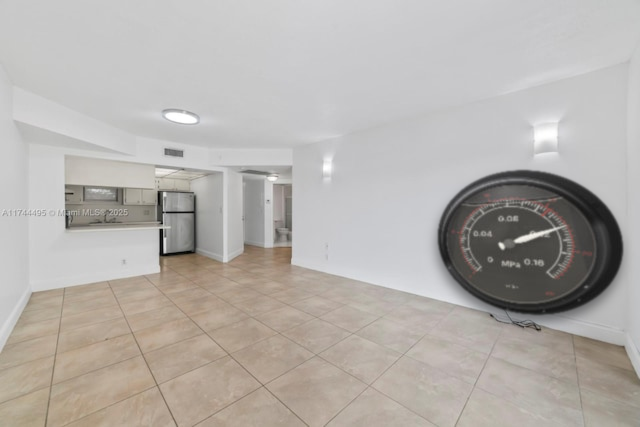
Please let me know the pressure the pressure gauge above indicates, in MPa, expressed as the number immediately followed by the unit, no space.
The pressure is 0.12MPa
